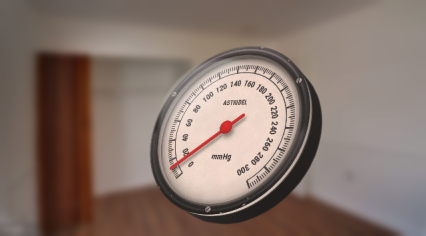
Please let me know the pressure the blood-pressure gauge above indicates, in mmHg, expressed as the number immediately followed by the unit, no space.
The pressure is 10mmHg
